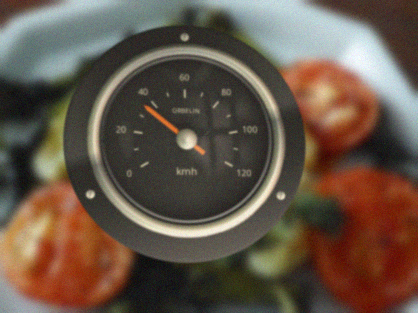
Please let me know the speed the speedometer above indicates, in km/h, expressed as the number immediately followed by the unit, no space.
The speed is 35km/h
